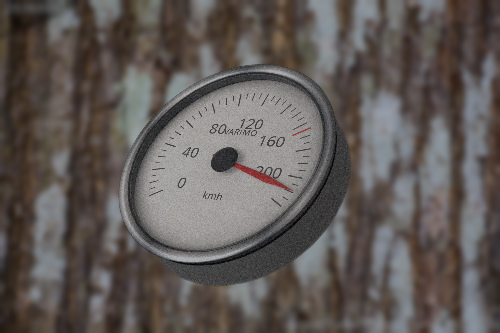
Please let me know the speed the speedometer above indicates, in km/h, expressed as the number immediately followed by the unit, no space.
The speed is 210km/h
